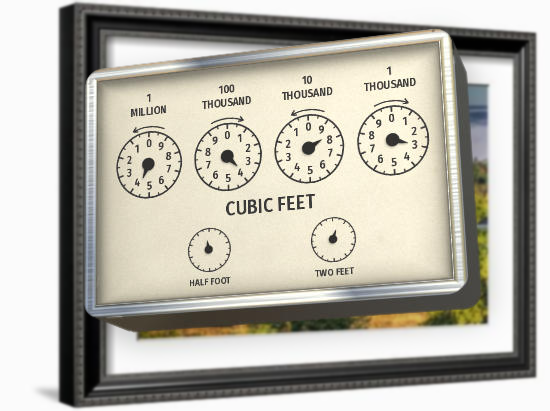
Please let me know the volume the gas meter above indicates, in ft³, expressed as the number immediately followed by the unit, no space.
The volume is 438300ft³
